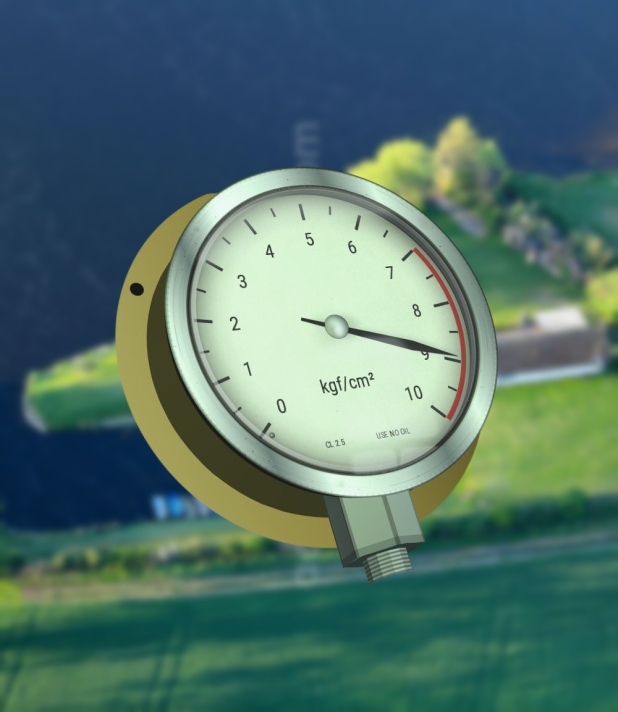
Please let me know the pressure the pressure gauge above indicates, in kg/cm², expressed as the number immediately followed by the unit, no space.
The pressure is 9kg/cm²
